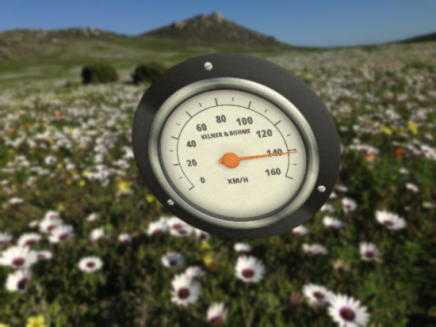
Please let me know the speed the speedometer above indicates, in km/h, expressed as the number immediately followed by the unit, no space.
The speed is 140km/h
